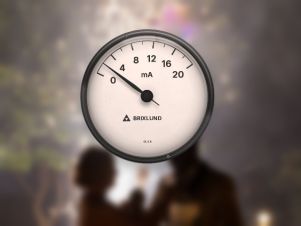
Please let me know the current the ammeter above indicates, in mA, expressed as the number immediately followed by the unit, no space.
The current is 2mA
